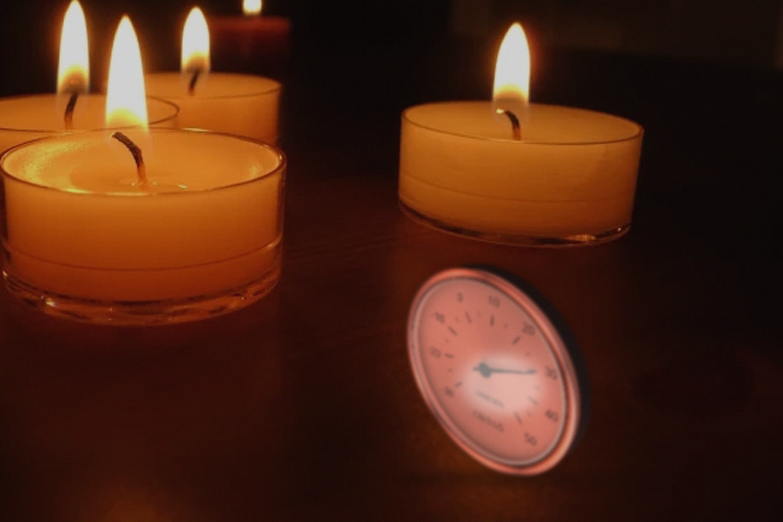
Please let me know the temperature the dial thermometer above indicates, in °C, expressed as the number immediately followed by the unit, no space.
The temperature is 30°C
